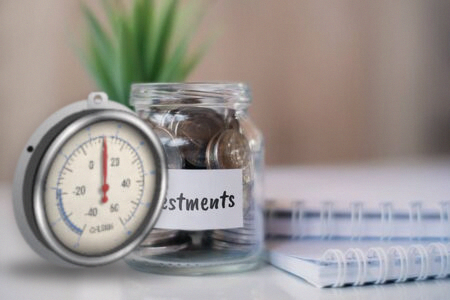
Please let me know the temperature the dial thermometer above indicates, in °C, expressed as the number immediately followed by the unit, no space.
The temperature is 10°C
